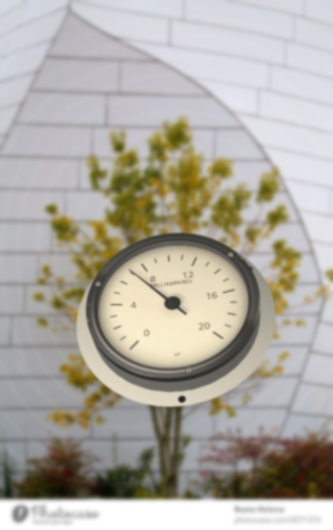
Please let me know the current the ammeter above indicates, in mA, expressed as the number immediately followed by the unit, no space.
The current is 7mA
